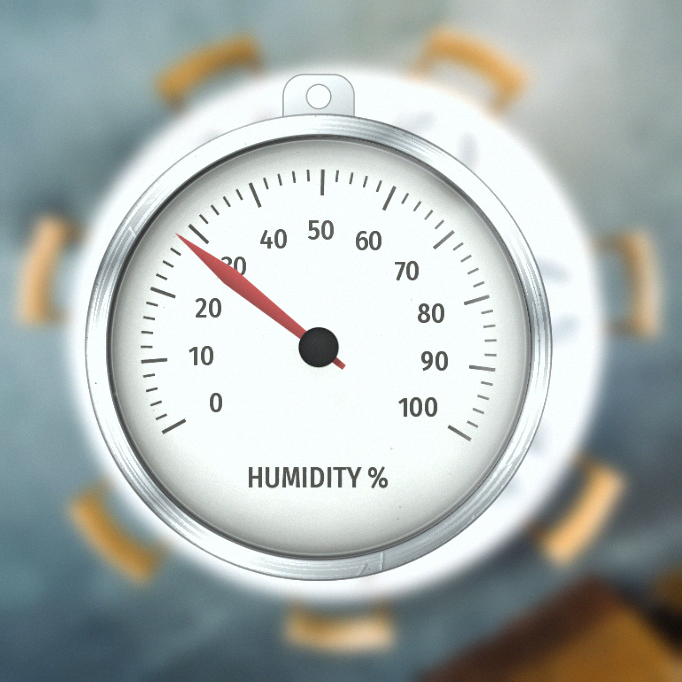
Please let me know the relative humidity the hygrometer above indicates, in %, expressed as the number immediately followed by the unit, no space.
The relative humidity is 28%
